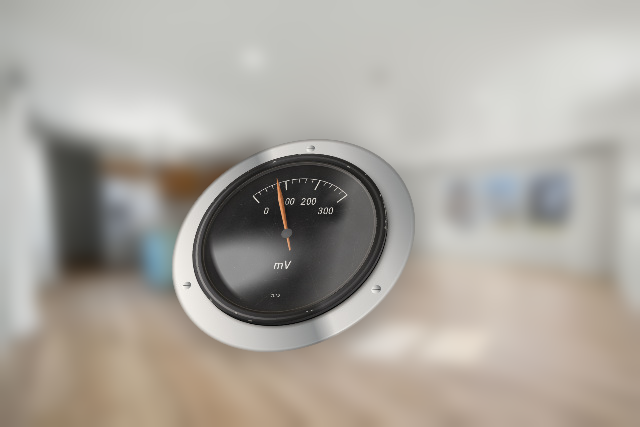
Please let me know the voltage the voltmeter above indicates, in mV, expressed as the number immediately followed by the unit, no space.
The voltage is 80mV
